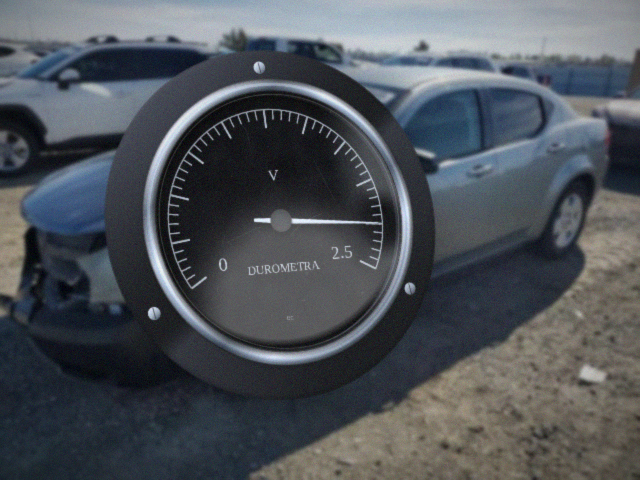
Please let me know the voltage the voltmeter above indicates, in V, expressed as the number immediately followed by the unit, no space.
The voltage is 2.25V
